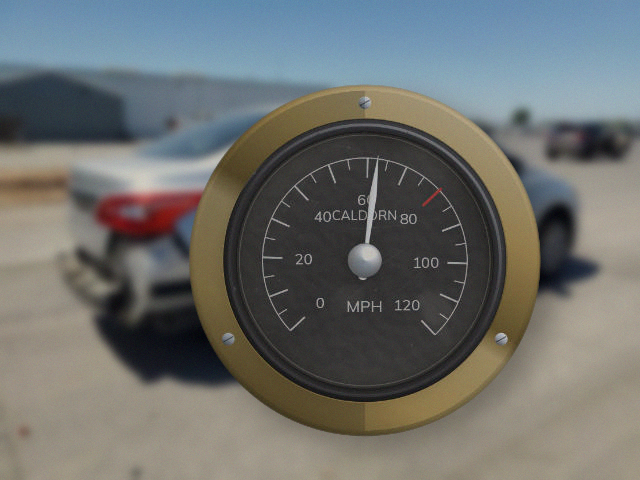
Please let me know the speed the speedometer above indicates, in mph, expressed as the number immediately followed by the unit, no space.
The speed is 62.5mph
